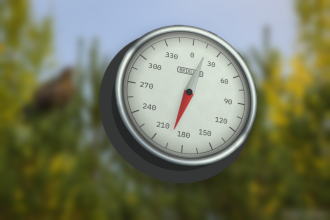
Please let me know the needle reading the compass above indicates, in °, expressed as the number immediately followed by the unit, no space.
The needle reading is 195°
